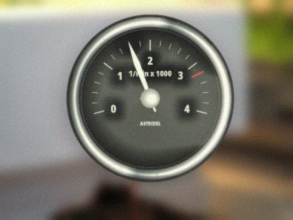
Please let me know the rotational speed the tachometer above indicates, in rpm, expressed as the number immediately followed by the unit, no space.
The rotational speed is 1600rpm
